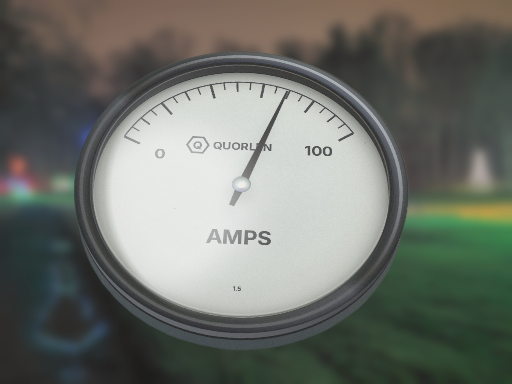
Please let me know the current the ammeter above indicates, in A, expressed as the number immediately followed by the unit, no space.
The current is 70A
